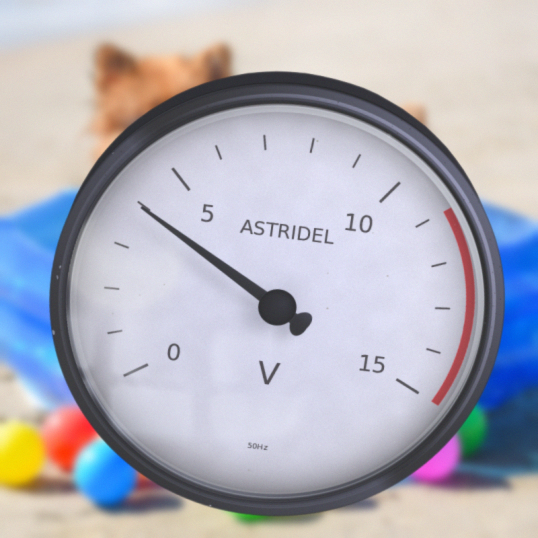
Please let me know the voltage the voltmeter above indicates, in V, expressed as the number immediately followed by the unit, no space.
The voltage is 4V
